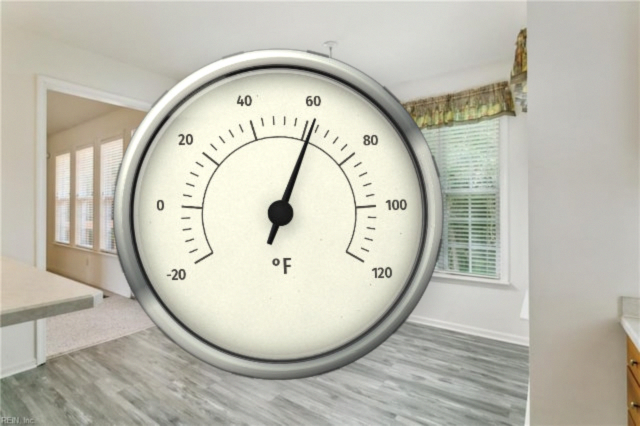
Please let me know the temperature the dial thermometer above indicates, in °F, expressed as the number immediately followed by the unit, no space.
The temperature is 62°F
